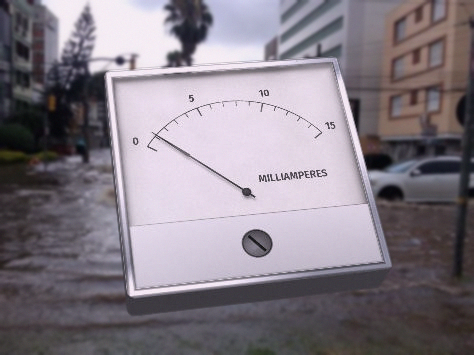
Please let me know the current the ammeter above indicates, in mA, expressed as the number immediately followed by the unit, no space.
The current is 1mA
